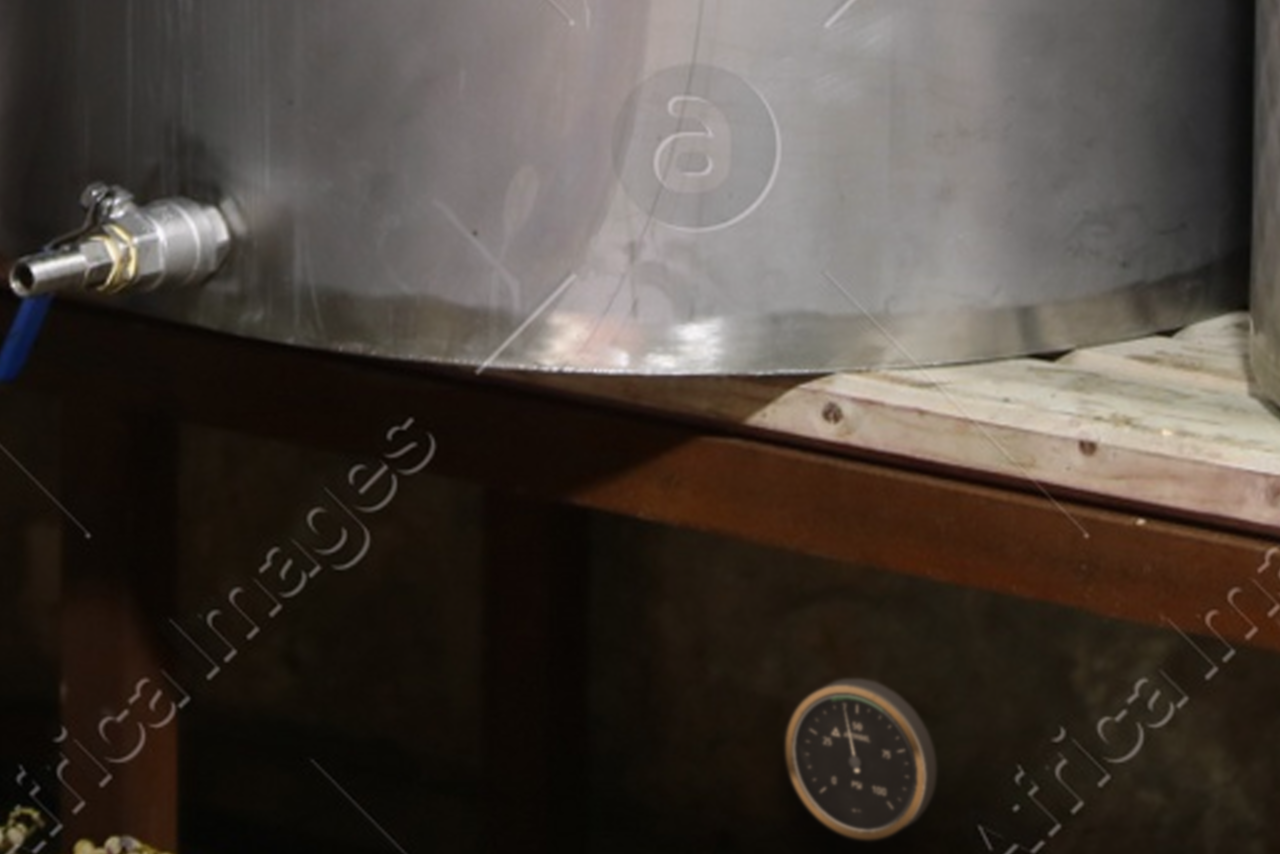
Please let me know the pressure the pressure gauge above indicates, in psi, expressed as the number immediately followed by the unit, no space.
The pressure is 45psi
